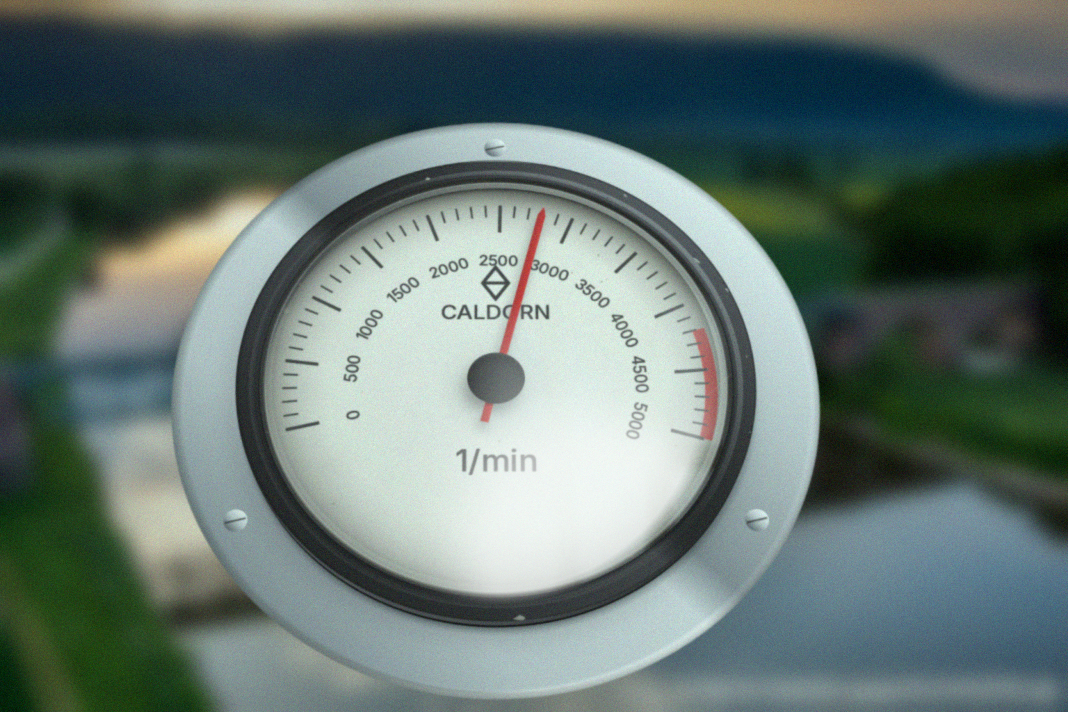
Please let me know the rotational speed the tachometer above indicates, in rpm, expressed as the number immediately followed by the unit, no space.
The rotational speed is 2800rpm
